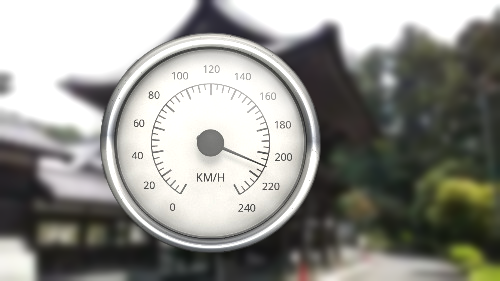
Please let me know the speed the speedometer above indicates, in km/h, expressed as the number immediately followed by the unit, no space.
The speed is 210km/h
